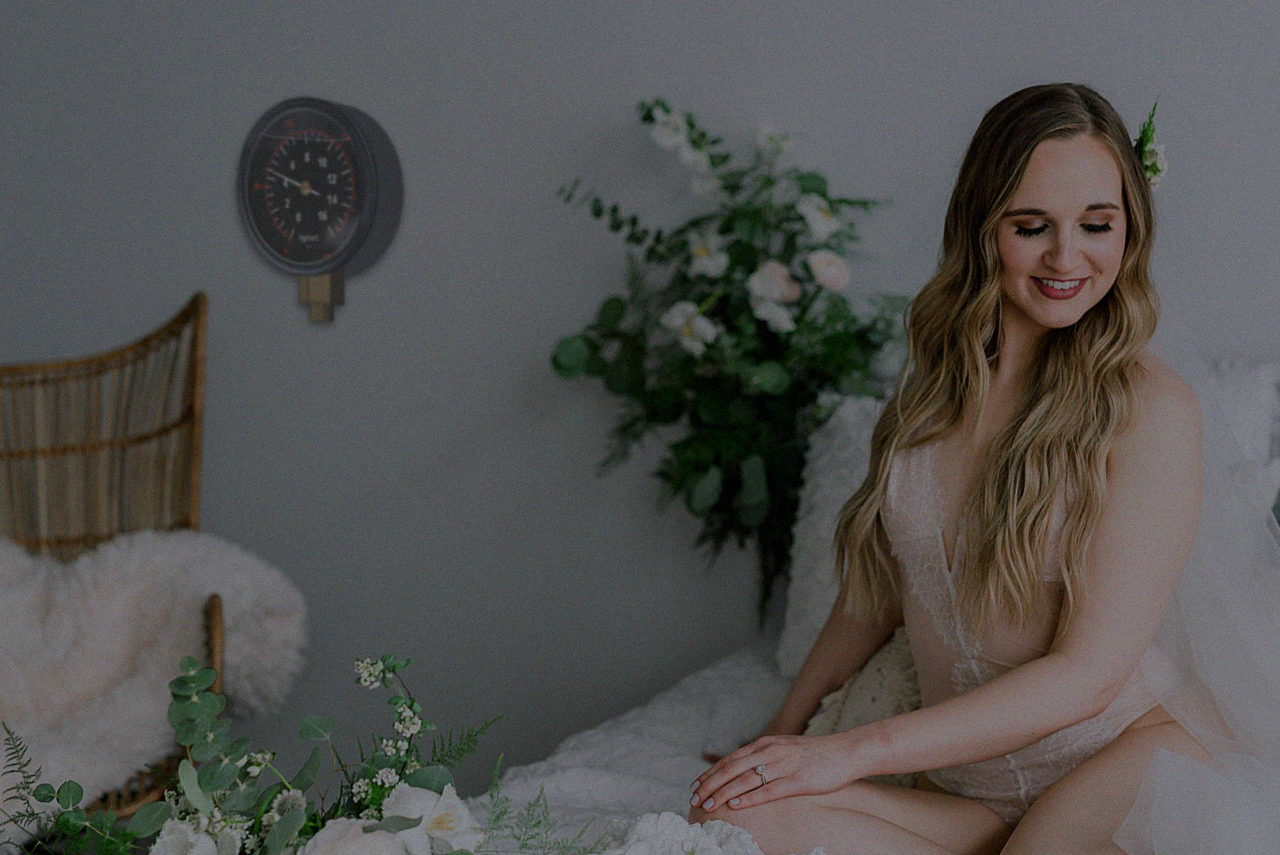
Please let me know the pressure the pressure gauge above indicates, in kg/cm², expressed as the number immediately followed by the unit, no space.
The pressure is 4.5kg/cm²
